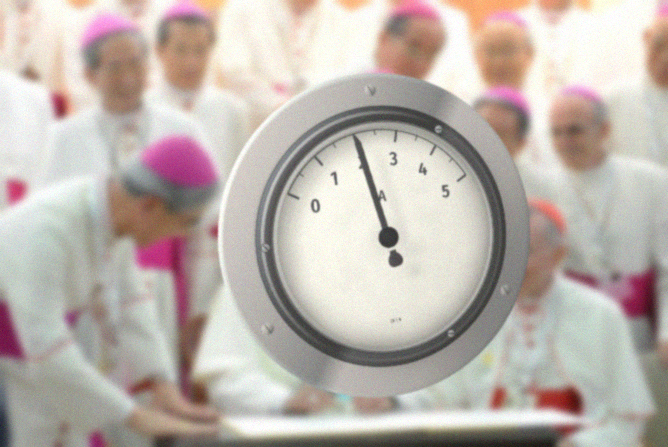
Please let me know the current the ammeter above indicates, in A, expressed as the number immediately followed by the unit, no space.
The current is 2A
